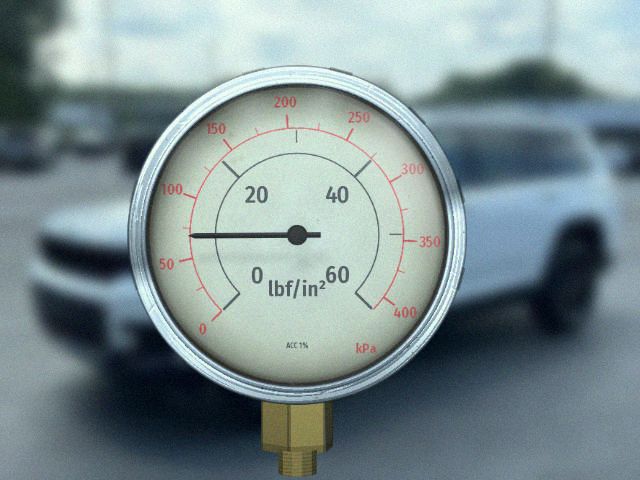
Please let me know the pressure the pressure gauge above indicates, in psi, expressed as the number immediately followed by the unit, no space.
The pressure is 10psi
